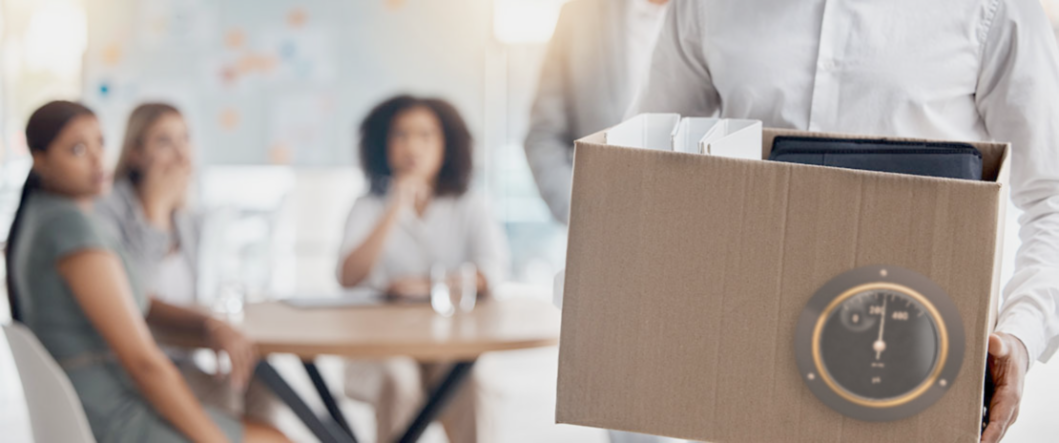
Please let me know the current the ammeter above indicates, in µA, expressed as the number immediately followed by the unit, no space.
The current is 250µA
